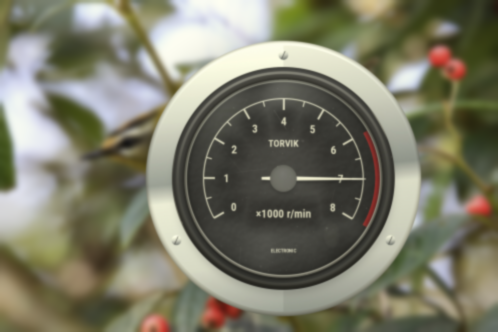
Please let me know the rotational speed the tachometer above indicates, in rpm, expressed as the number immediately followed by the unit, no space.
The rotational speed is 7000rpm
